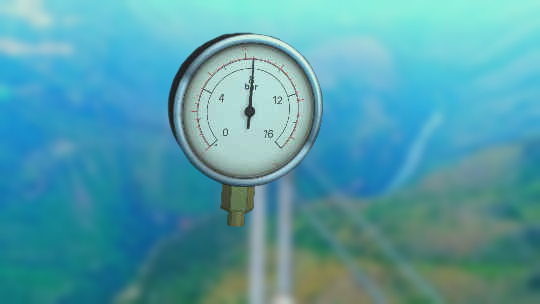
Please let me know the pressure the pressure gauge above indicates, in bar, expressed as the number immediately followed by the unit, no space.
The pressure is 8bar
